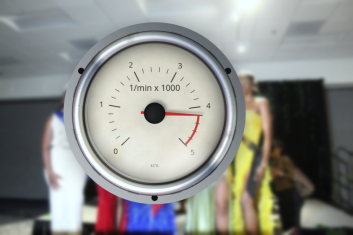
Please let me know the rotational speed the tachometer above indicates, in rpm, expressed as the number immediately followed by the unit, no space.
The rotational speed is 4200rpm
